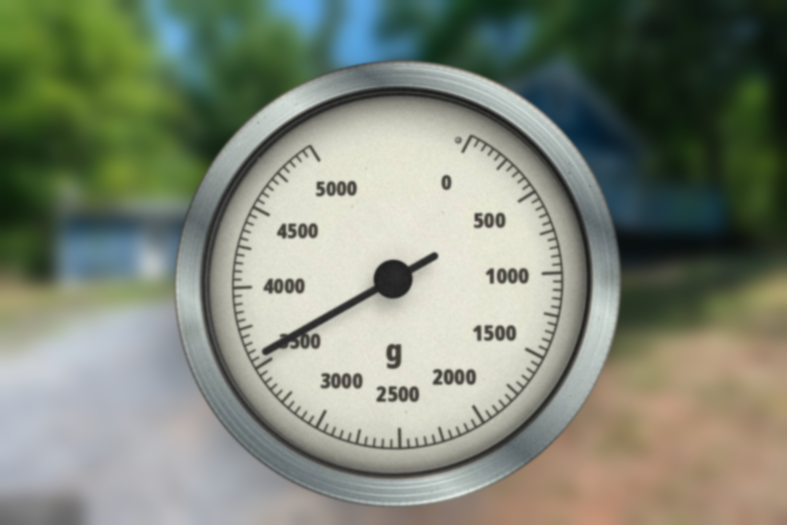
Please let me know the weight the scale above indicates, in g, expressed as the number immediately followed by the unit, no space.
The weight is 3550g
